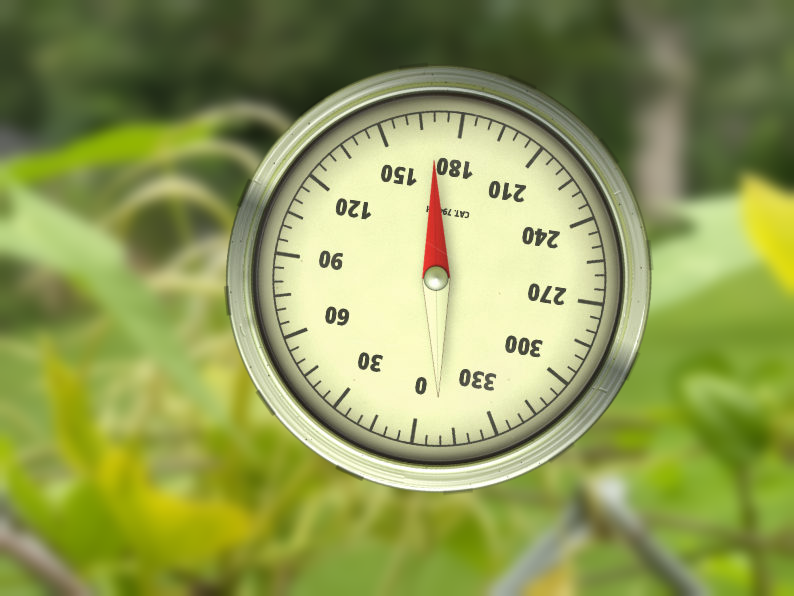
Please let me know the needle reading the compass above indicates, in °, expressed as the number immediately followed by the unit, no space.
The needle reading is 170°
